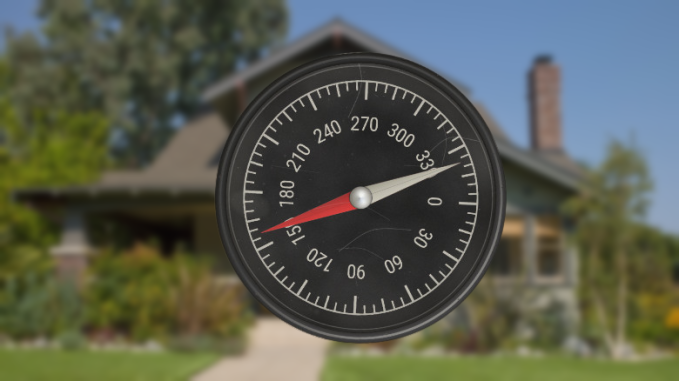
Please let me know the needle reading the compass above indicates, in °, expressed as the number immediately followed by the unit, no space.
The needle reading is 157.5°
